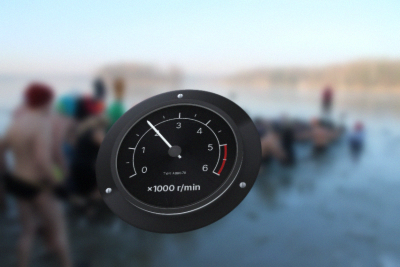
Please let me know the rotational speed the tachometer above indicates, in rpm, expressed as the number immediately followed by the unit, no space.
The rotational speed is 2000rpm
